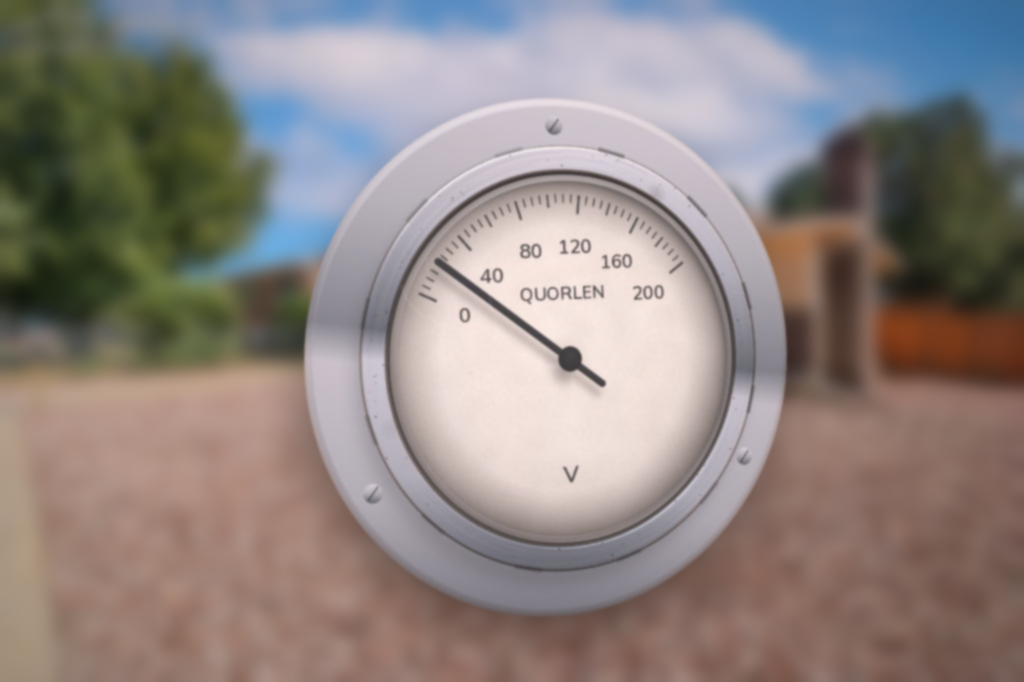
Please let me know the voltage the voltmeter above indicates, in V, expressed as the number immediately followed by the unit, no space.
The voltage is 20V
